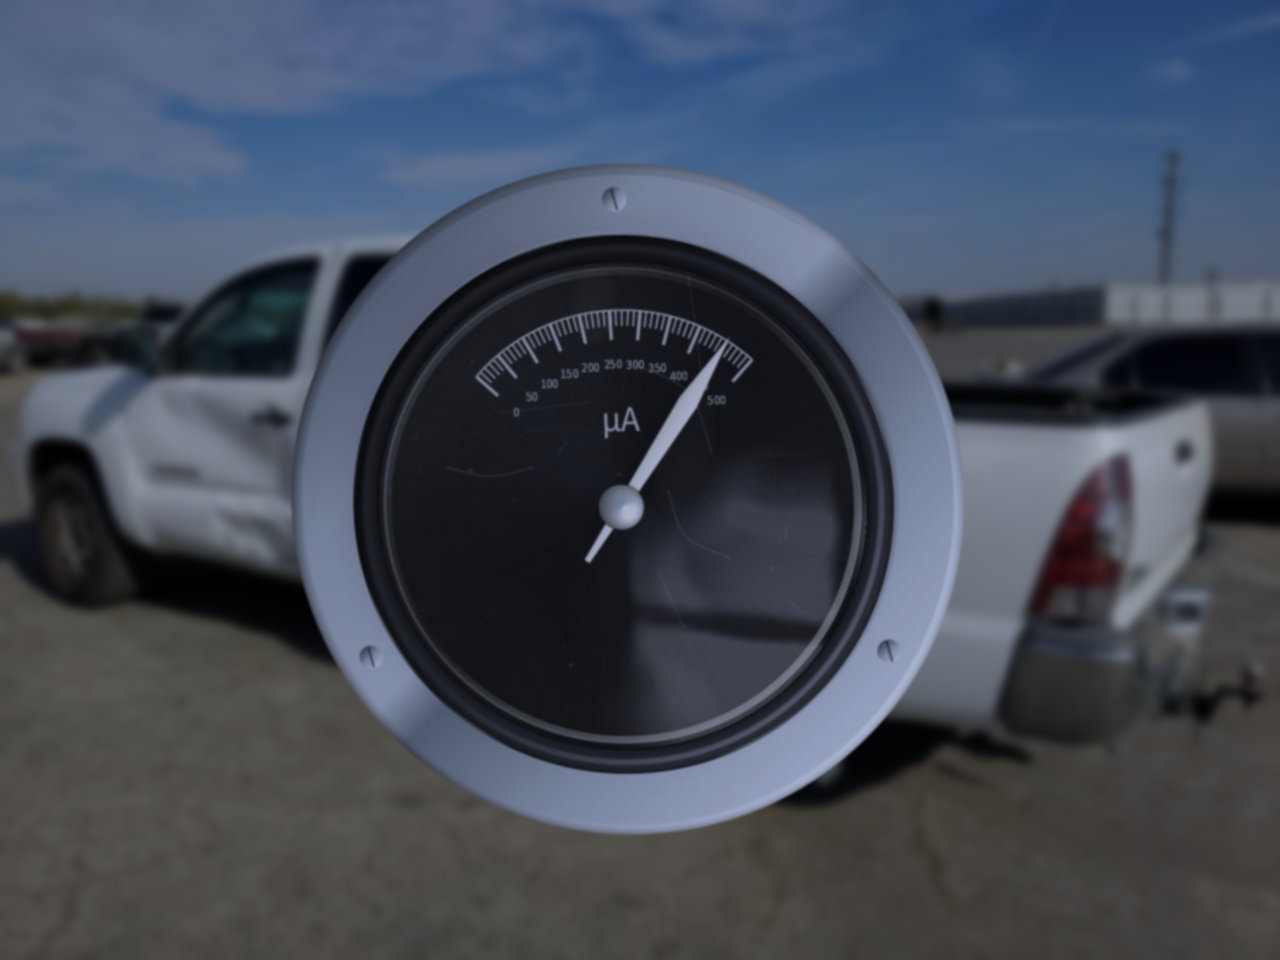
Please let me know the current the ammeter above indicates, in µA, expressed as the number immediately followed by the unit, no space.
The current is 450µA
